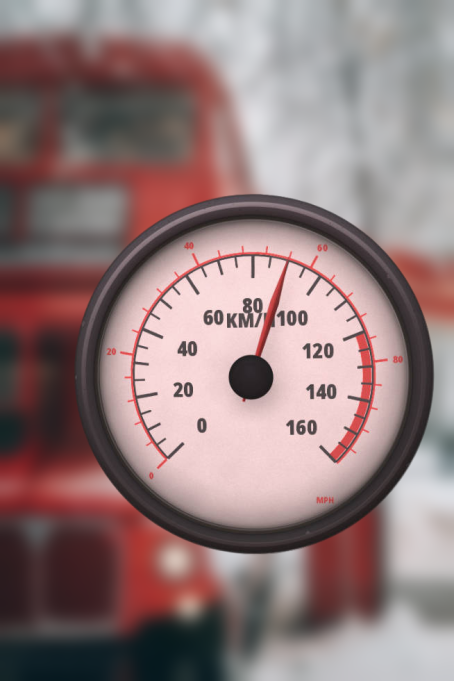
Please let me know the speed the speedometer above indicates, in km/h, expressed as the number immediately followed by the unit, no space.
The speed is 90km/h
